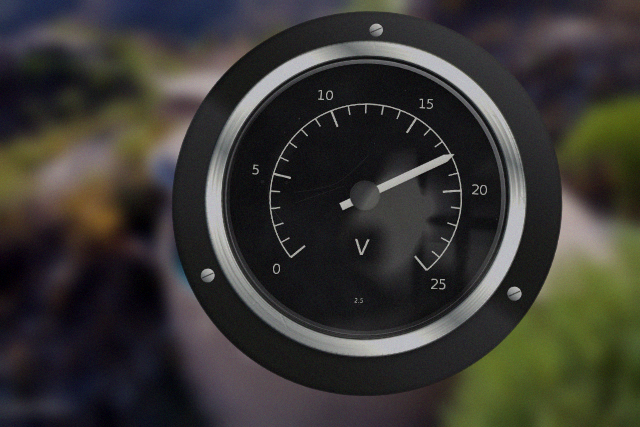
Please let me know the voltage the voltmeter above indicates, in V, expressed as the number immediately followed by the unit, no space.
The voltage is 18V
